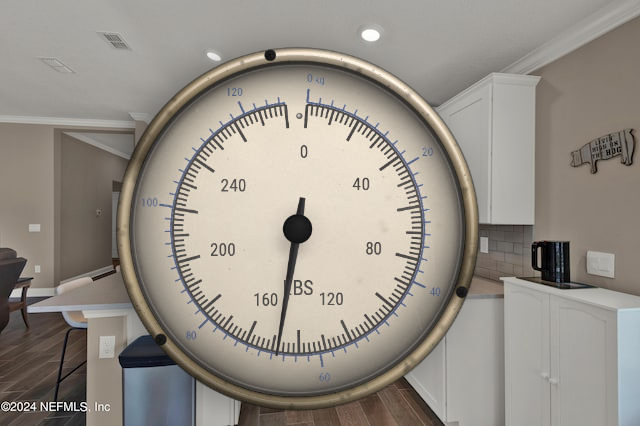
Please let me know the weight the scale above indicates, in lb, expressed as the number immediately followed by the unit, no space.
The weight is 148lb
